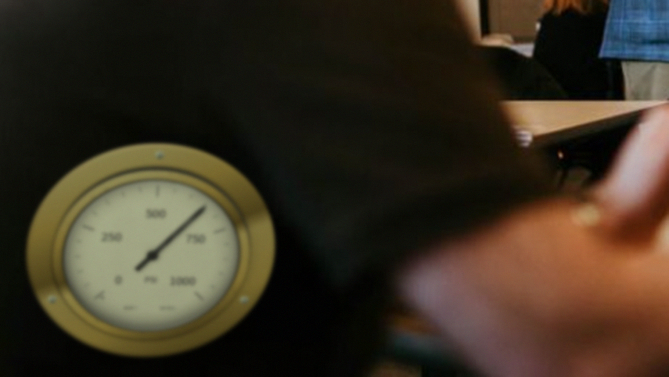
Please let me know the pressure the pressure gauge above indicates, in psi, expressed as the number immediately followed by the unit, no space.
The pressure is 650psi
